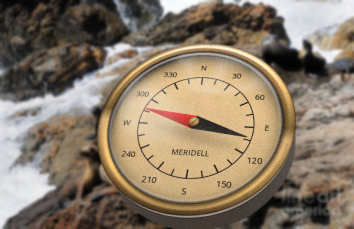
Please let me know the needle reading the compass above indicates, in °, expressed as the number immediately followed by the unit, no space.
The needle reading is 285°
